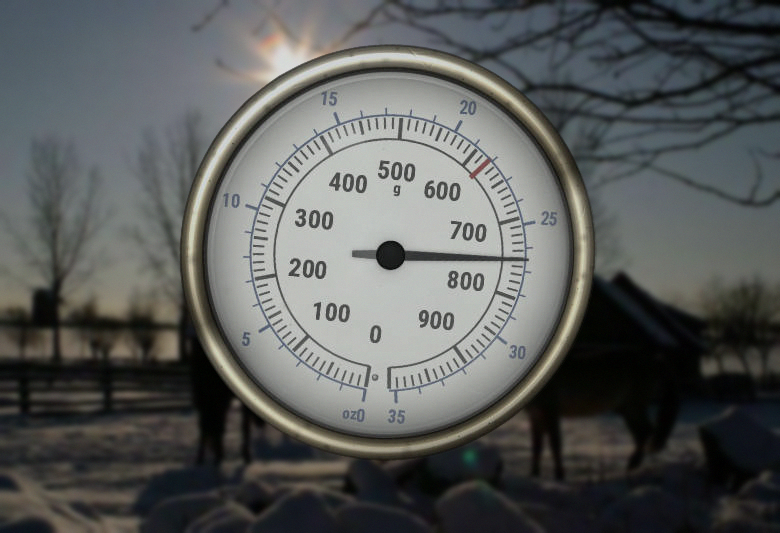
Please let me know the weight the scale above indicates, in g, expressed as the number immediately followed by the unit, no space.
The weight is 750g
